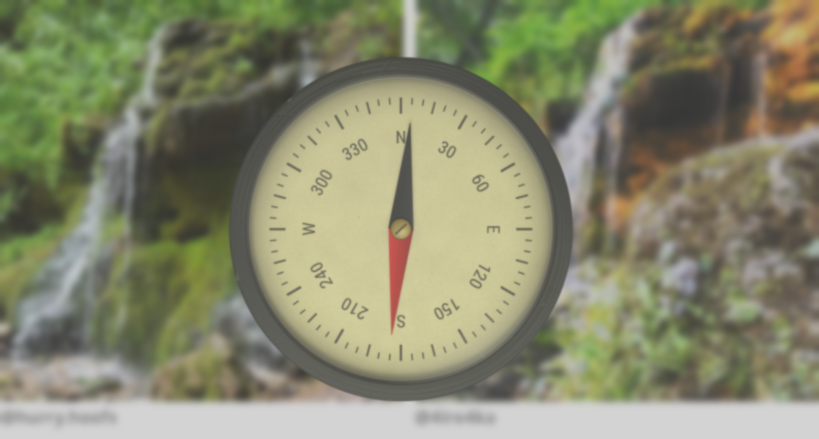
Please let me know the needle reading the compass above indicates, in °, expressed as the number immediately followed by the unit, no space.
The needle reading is 185°
